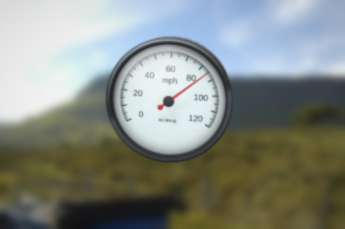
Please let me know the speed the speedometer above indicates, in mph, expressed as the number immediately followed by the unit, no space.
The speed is 85mph
